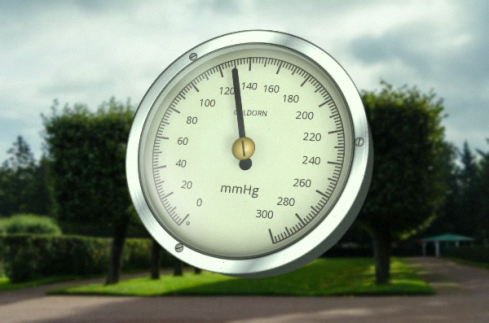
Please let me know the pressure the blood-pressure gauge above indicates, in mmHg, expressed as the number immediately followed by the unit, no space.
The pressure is 130mmHg
